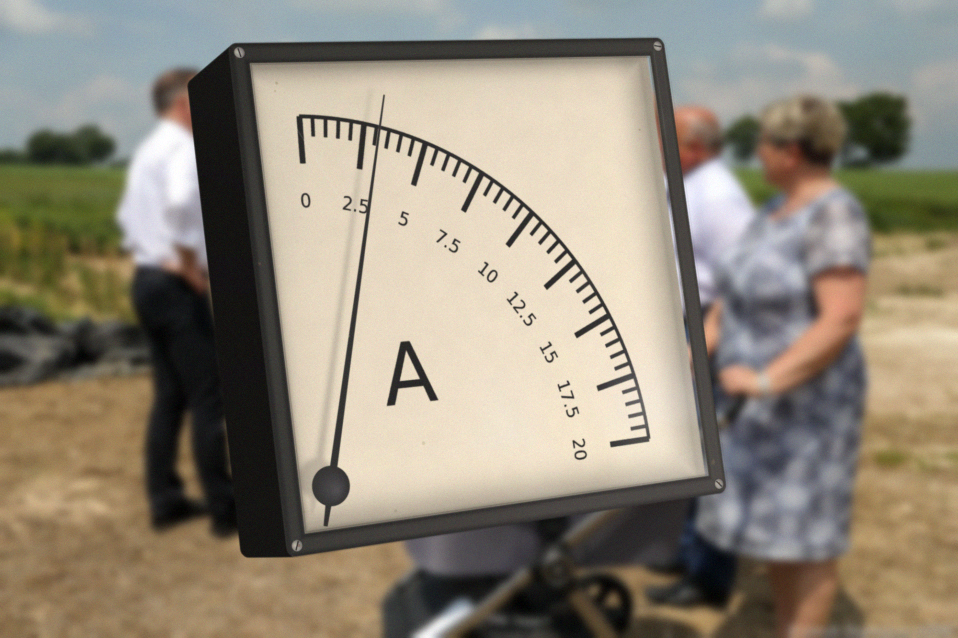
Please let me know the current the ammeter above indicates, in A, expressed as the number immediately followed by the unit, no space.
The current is 3A
